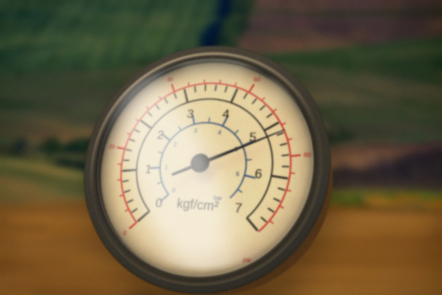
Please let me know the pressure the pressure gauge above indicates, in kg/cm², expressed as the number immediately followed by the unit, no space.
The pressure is 5.2kg/cm²
